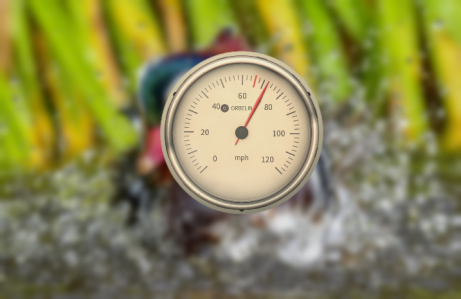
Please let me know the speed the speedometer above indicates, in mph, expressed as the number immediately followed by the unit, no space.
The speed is 72mph
